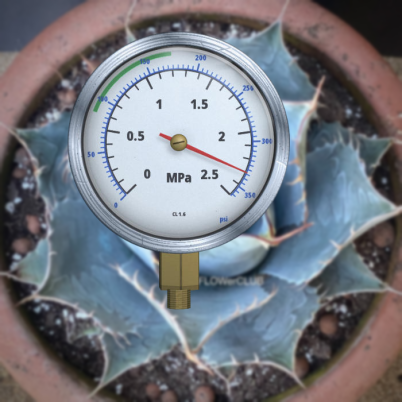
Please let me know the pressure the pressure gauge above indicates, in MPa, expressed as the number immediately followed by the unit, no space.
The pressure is 2.3MPa
